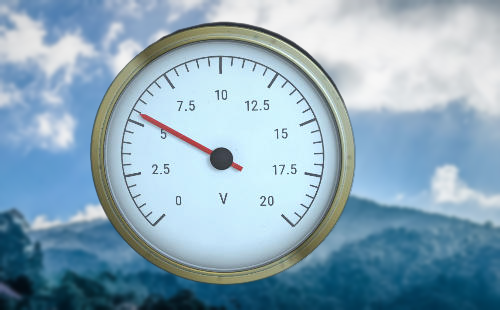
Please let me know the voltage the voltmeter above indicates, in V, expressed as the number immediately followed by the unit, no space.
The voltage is 5.5V
